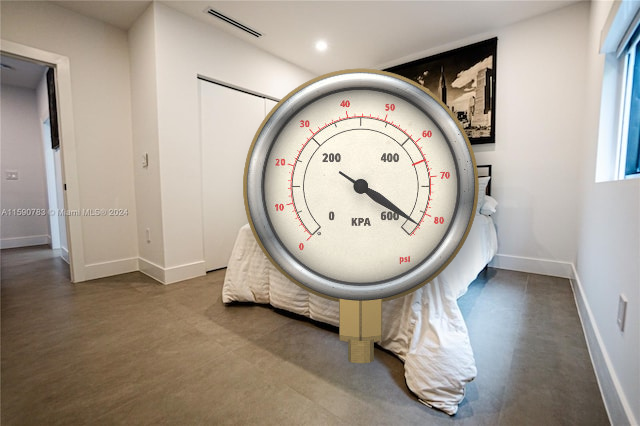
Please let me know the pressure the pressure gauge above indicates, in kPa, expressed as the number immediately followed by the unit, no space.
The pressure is 575kPa
